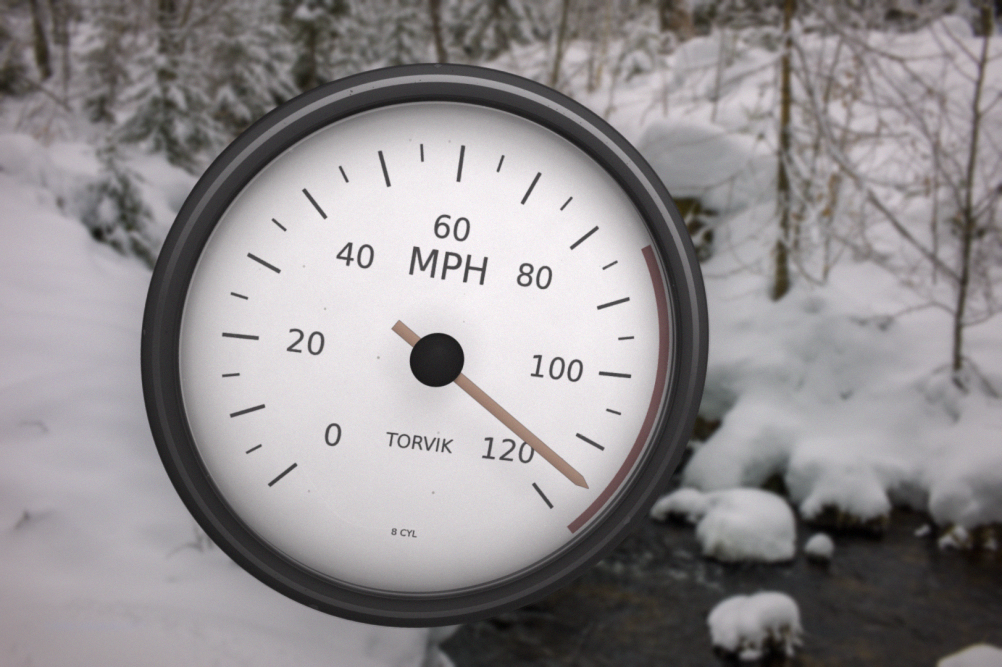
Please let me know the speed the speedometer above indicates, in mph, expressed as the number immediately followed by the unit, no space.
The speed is 115mph
